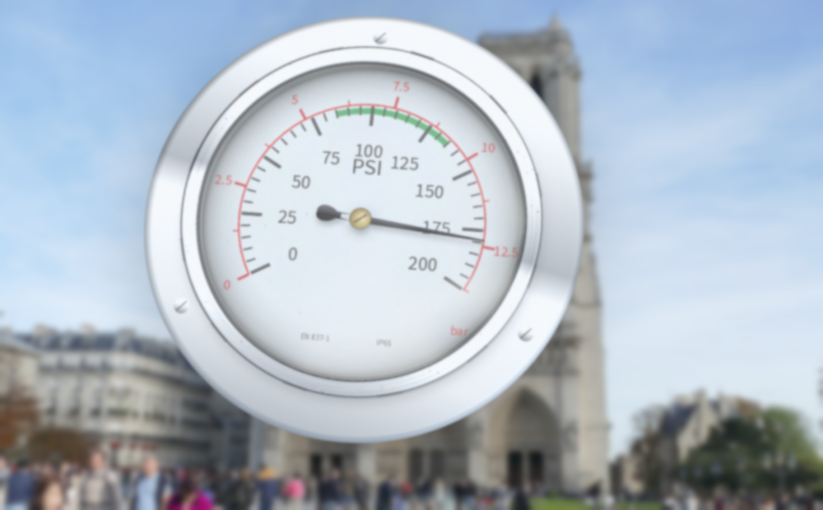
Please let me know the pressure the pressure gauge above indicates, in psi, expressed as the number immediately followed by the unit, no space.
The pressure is 180psi
